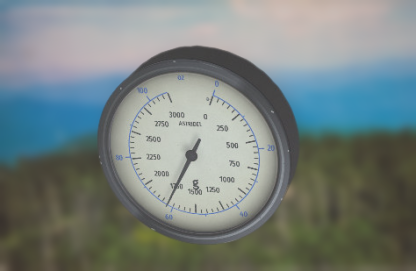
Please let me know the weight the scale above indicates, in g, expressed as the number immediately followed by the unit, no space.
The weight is 1750g
